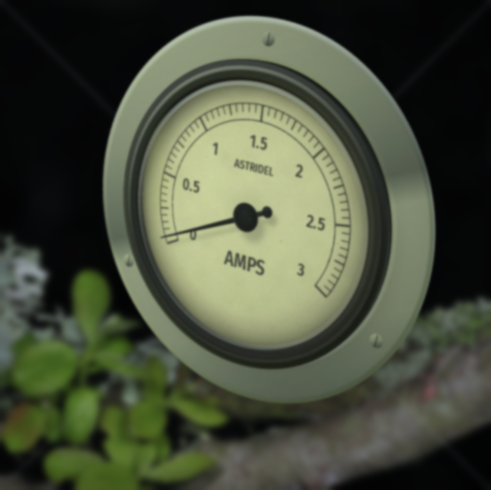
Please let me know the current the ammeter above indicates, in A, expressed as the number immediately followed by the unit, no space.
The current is 0.05A
